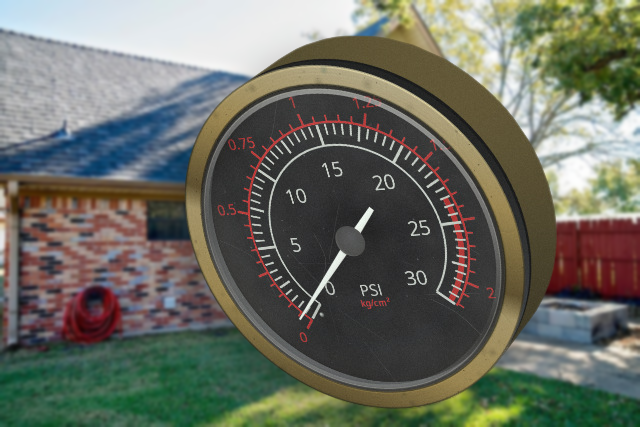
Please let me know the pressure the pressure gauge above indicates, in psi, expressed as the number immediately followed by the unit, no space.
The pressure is 0.5psi
